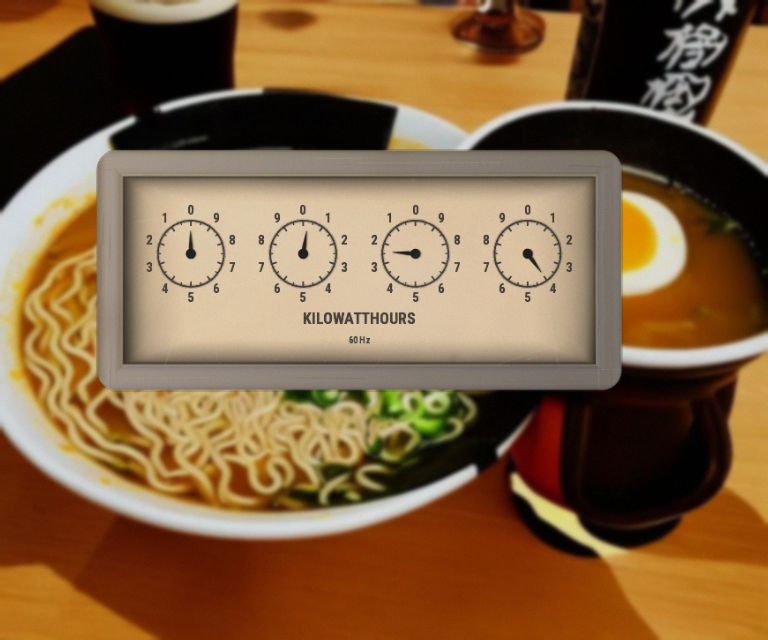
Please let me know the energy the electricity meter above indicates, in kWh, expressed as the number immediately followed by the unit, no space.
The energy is 24kWh
